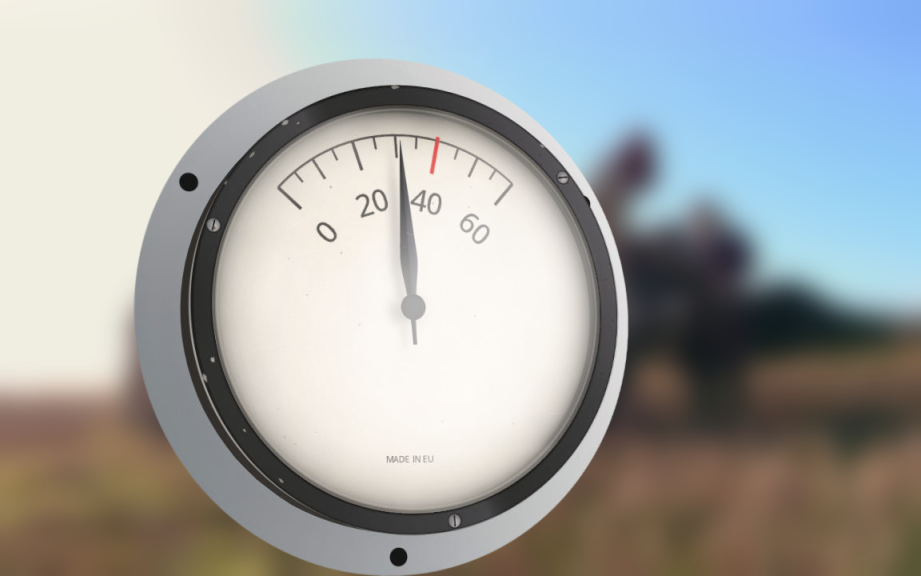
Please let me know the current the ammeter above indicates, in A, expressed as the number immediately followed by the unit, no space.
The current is 30A
